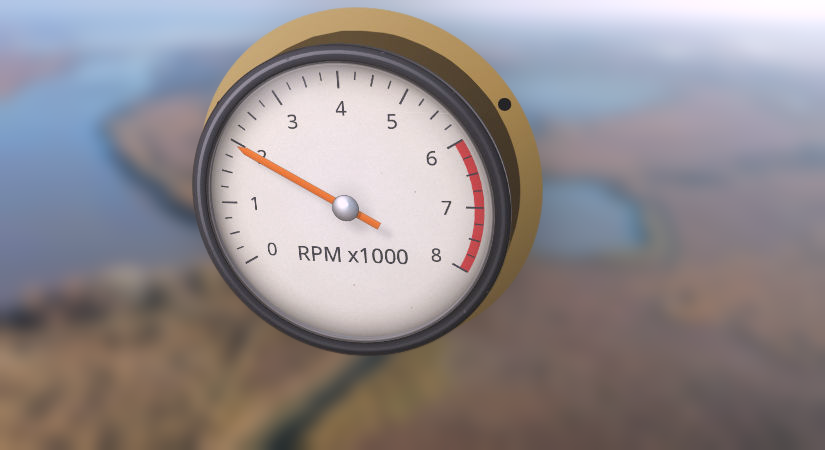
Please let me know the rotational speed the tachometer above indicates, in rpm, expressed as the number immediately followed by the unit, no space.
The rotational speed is 2000rpm
